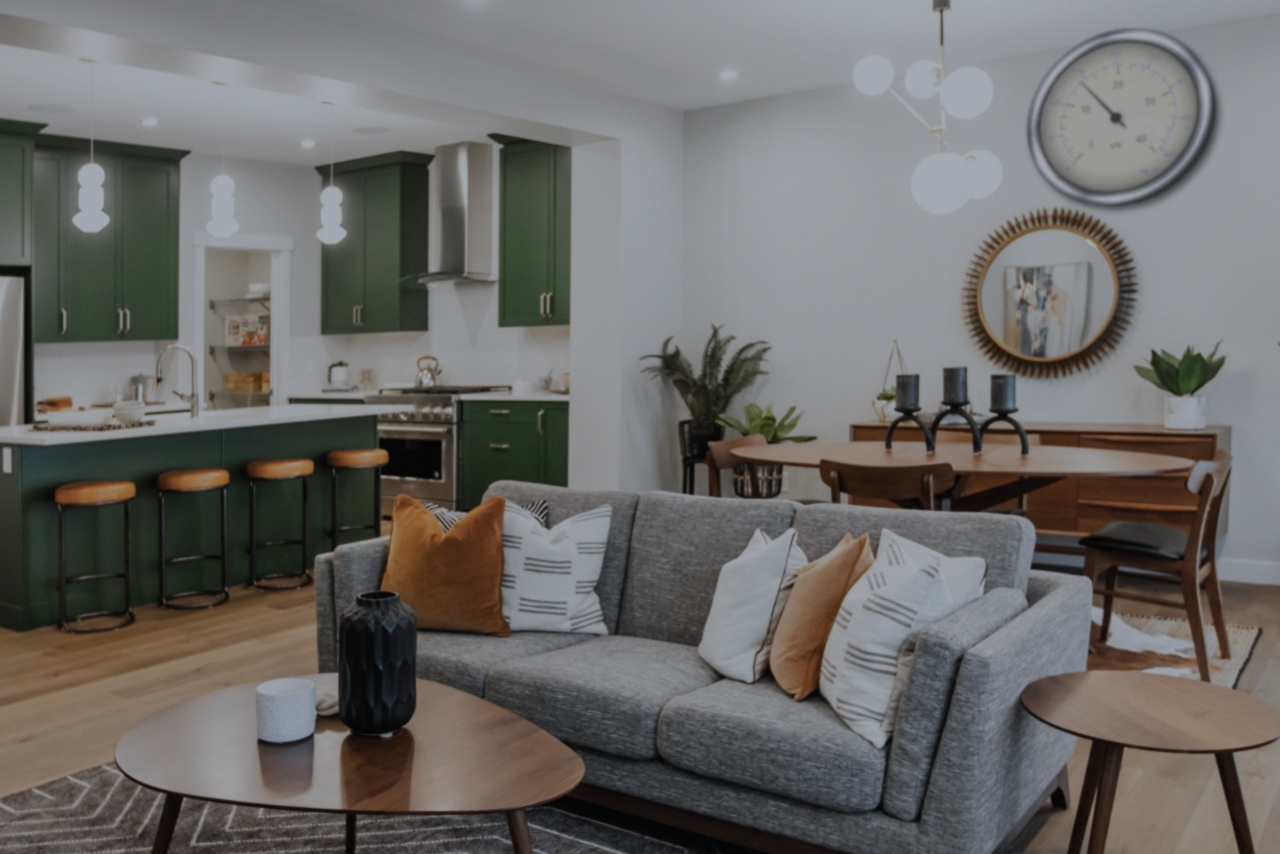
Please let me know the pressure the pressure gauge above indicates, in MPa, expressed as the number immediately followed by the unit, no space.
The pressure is 14MPa
